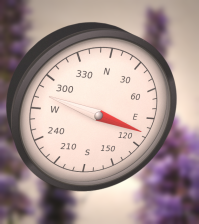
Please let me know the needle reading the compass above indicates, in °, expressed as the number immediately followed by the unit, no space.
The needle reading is 105°
